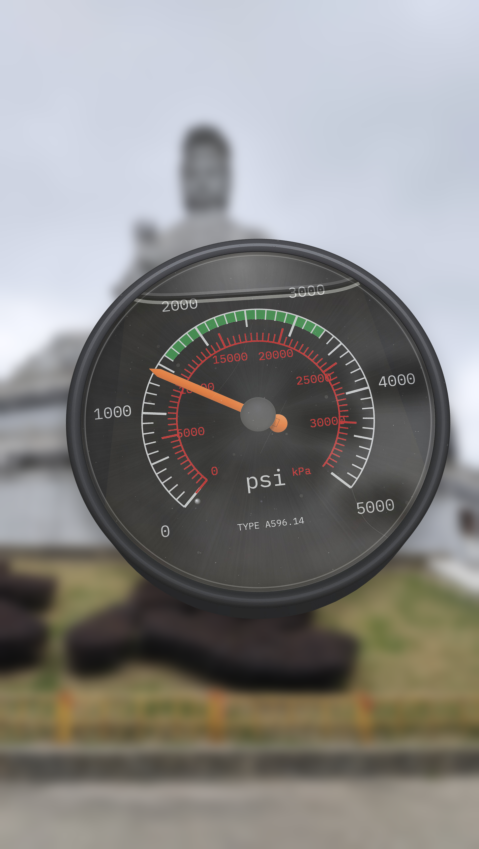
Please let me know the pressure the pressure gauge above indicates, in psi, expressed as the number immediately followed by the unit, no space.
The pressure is 1400psi
